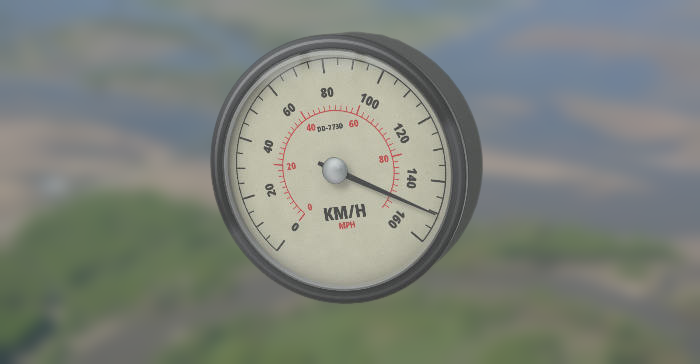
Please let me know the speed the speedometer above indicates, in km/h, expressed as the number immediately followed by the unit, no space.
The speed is 150km/h
